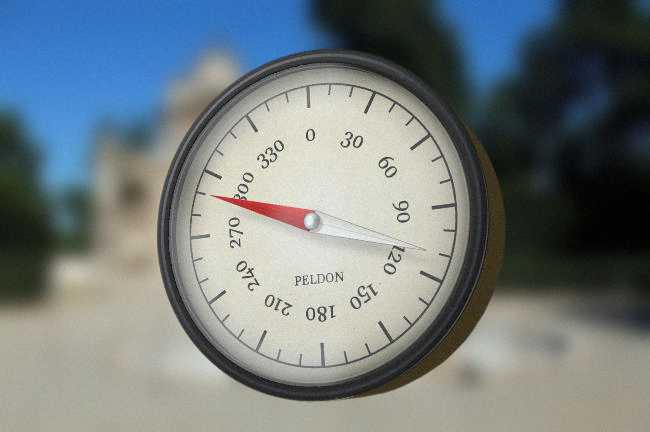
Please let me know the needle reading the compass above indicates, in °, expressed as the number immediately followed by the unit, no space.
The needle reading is 290°
